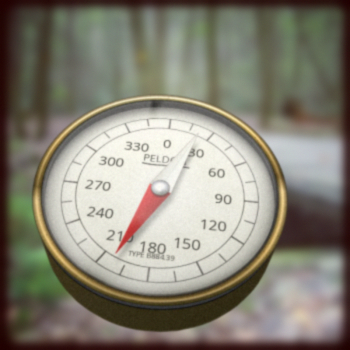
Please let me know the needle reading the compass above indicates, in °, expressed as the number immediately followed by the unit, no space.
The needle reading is 202.5°
